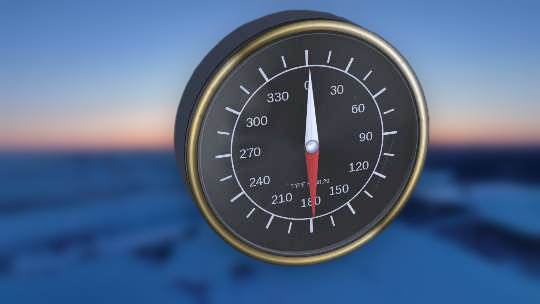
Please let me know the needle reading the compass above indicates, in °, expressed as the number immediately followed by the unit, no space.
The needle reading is 180°
